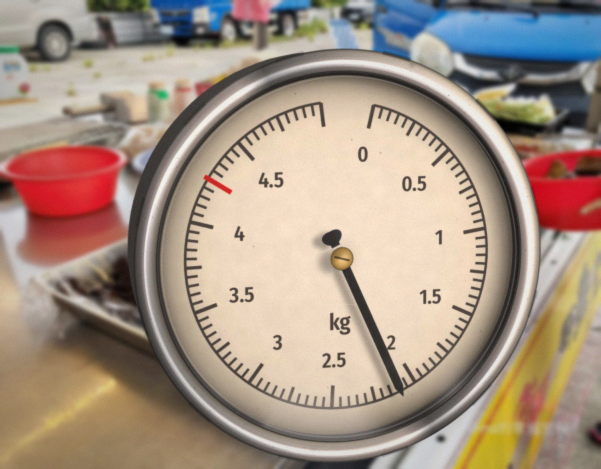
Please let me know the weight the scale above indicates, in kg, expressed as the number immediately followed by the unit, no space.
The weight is 2.1kg
